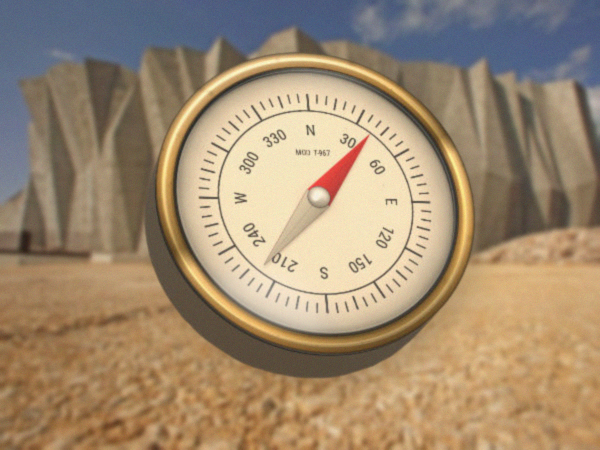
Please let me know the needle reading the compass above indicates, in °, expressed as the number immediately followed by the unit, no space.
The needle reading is 40°
